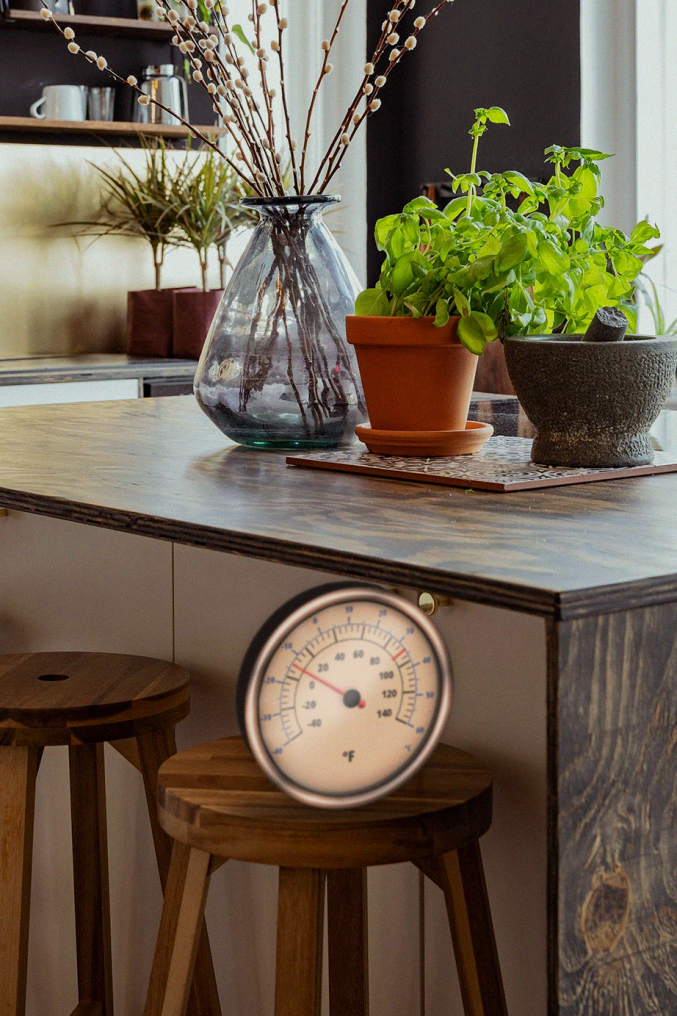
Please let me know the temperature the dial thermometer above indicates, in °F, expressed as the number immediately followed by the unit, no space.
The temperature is 8°F
